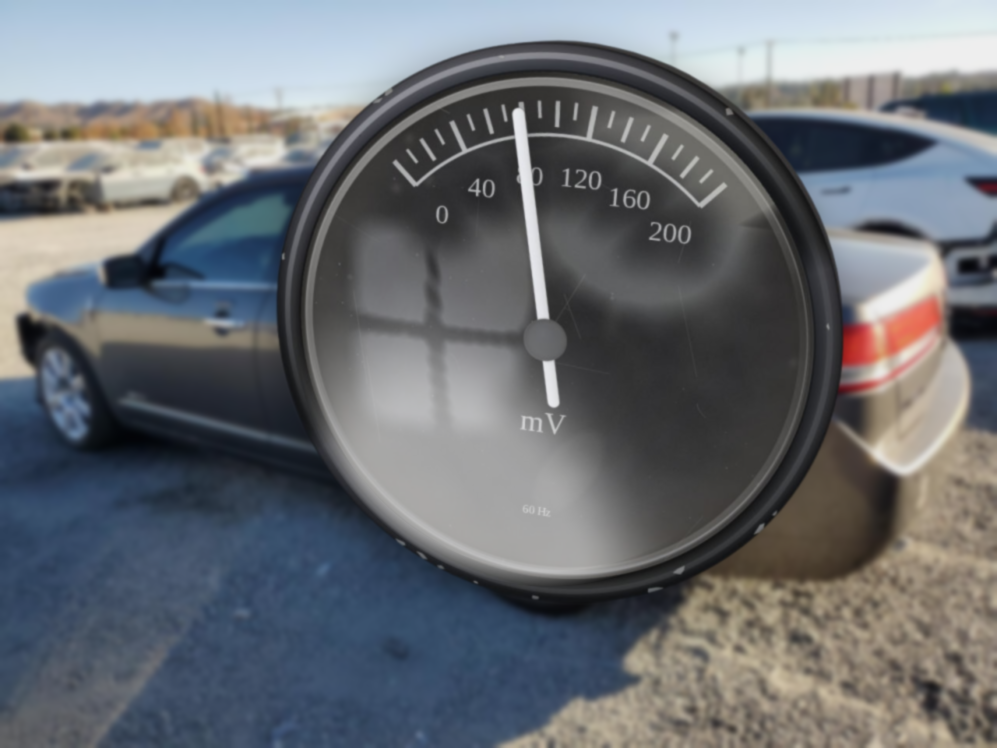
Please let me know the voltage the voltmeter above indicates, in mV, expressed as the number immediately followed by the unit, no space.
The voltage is 80mV
